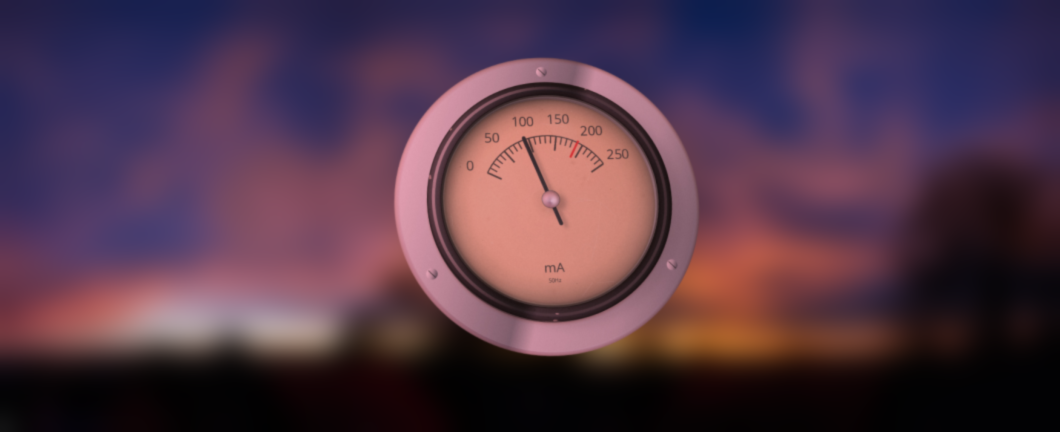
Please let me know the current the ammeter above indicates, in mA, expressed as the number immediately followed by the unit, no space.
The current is 90mA
